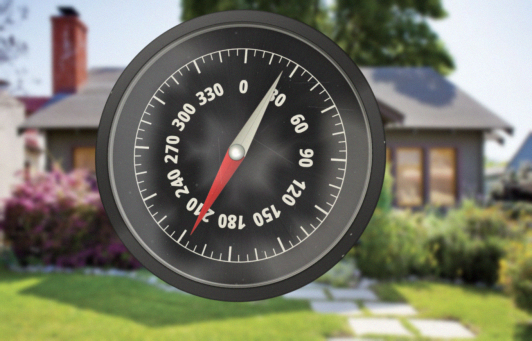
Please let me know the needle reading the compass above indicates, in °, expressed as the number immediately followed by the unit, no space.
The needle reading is 205°
